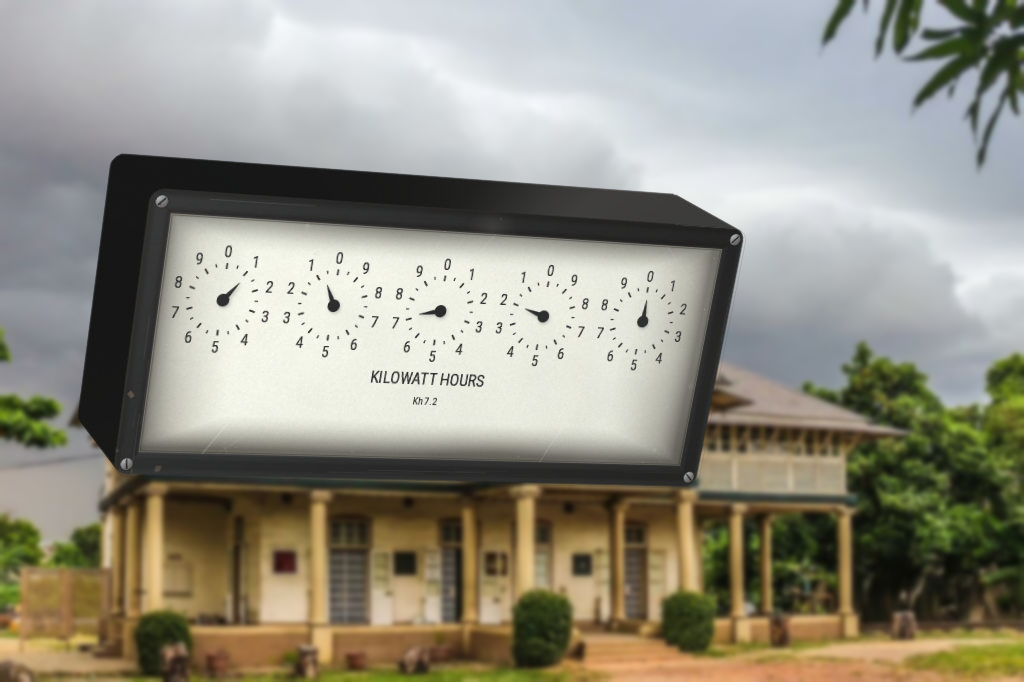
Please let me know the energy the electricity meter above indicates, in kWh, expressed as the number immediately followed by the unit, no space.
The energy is 10720kWh
